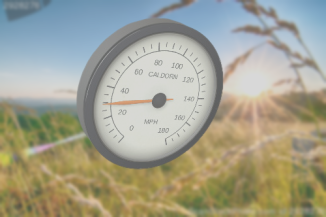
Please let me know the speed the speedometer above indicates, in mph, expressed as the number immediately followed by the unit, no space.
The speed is 30mph
